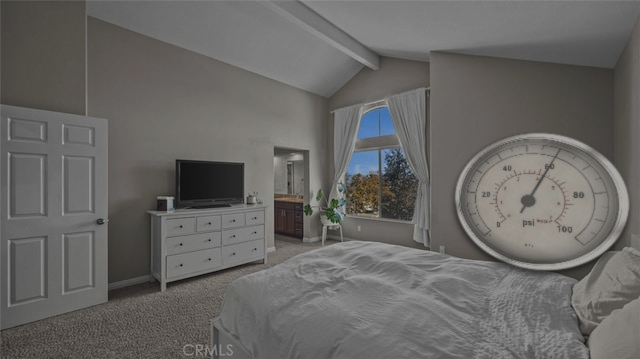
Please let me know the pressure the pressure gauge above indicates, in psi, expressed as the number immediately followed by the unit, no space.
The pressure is 60psi
